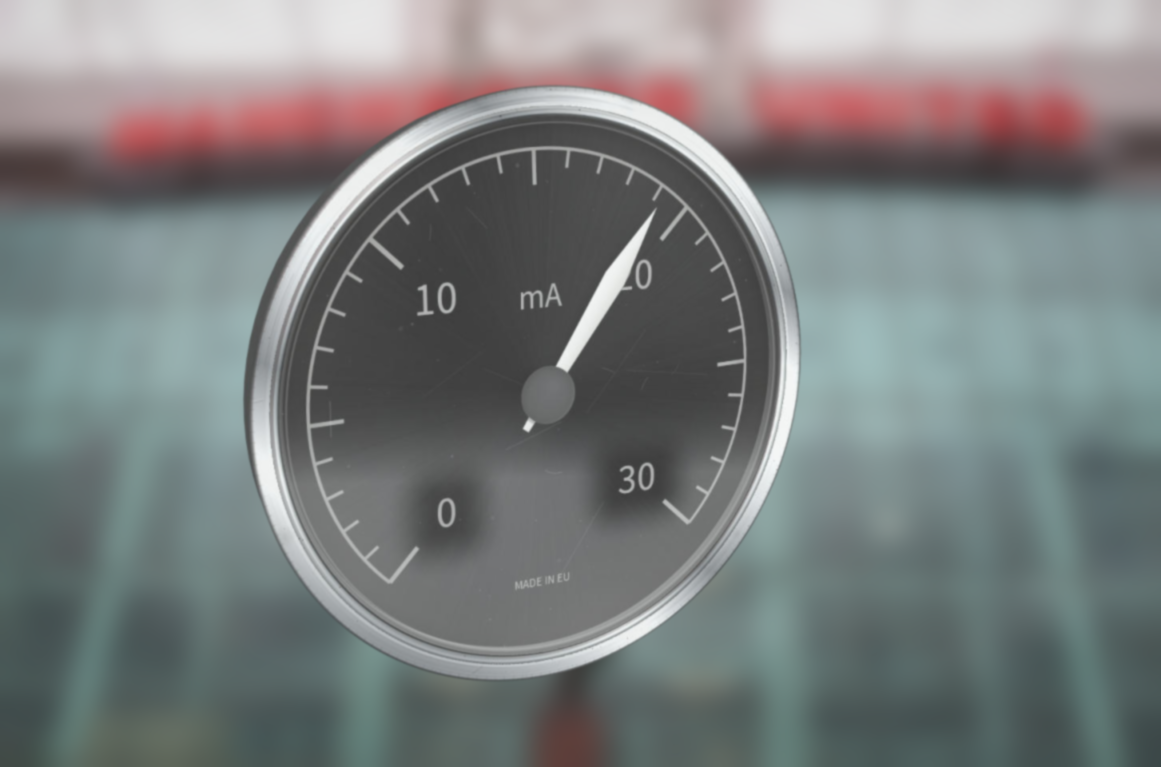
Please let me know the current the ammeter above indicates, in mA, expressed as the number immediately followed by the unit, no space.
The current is 19mA
